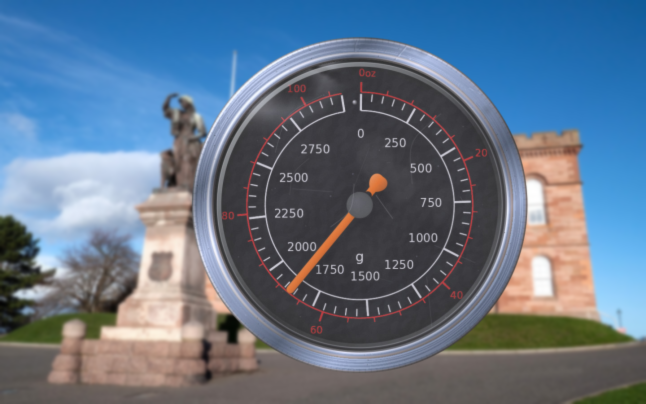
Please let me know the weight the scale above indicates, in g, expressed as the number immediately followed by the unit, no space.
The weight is 1875g
